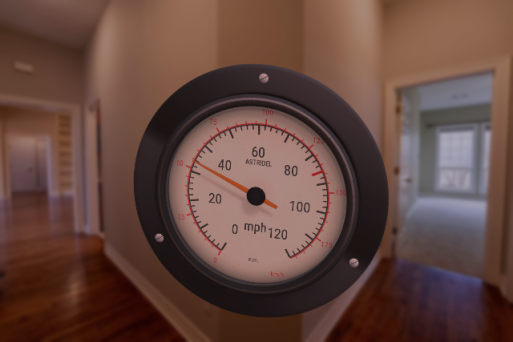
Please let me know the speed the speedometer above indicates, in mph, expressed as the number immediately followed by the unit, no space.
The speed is 34mph
